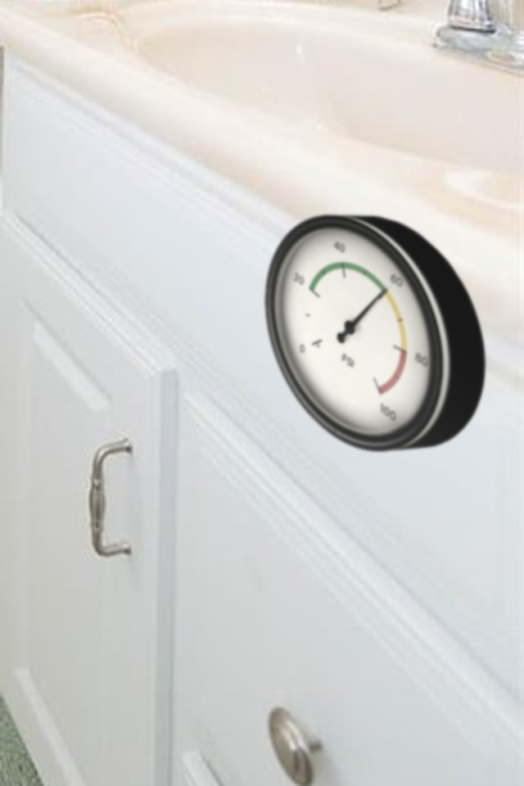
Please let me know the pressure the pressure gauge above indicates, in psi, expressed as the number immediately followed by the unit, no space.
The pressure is 60psi
